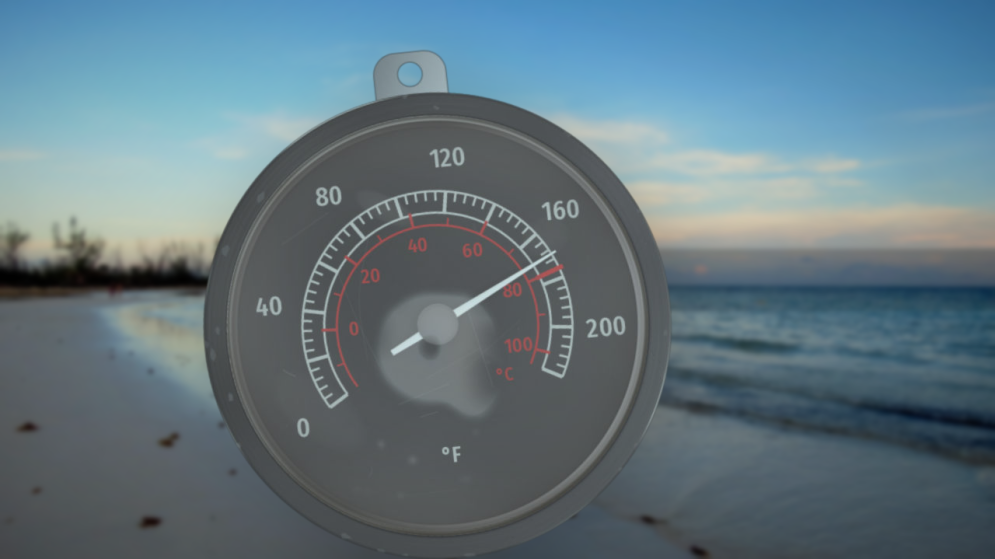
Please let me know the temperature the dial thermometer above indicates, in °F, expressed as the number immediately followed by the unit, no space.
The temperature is 170°F
